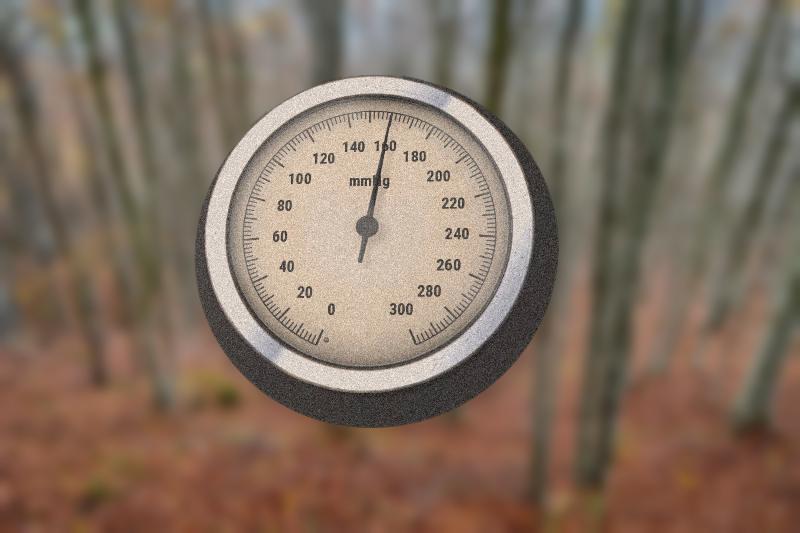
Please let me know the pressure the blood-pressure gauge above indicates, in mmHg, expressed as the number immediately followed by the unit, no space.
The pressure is 160mmHg
